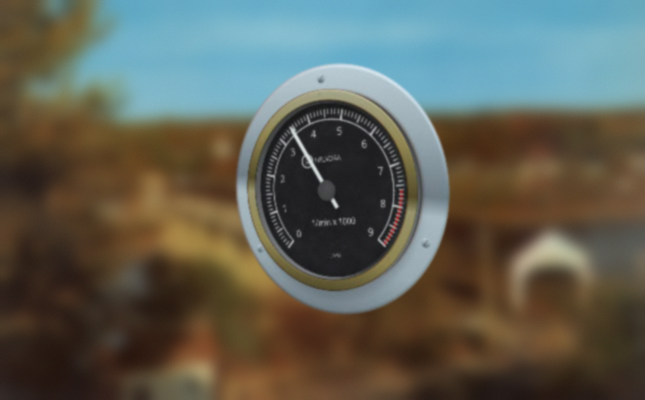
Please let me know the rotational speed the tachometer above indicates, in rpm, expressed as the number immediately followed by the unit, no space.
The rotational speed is 3500rpm
